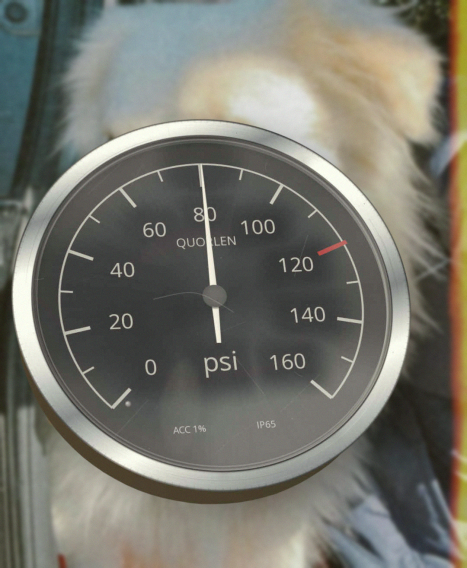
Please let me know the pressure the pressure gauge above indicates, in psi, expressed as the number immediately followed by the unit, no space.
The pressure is 80psi
